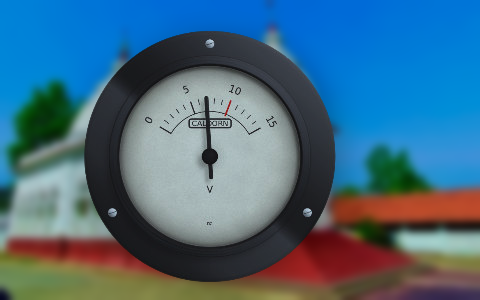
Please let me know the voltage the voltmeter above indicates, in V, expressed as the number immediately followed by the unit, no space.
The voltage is 7V
